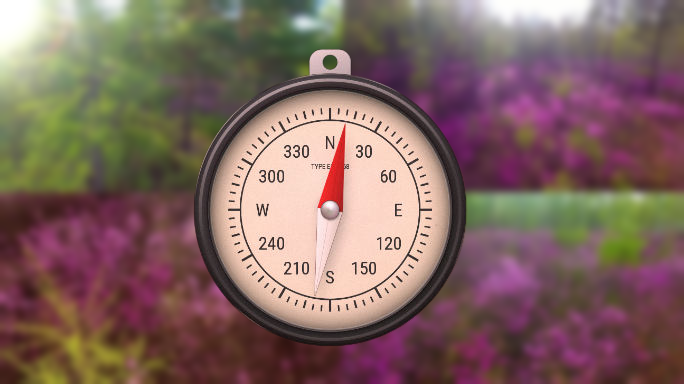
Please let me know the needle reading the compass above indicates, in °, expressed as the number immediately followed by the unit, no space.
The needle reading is 10°
